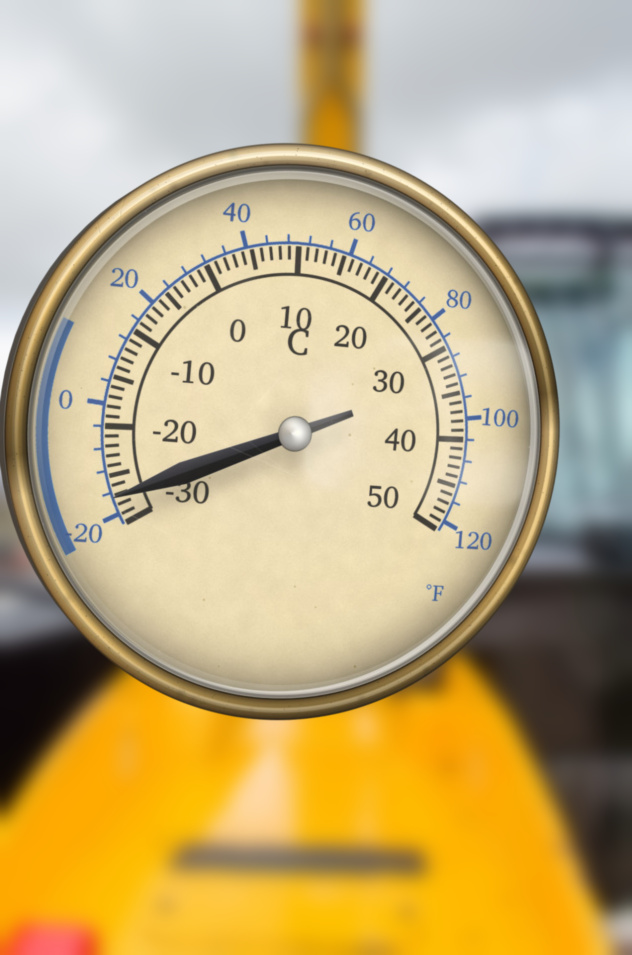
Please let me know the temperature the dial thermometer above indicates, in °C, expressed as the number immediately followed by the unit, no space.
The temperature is -27°C
